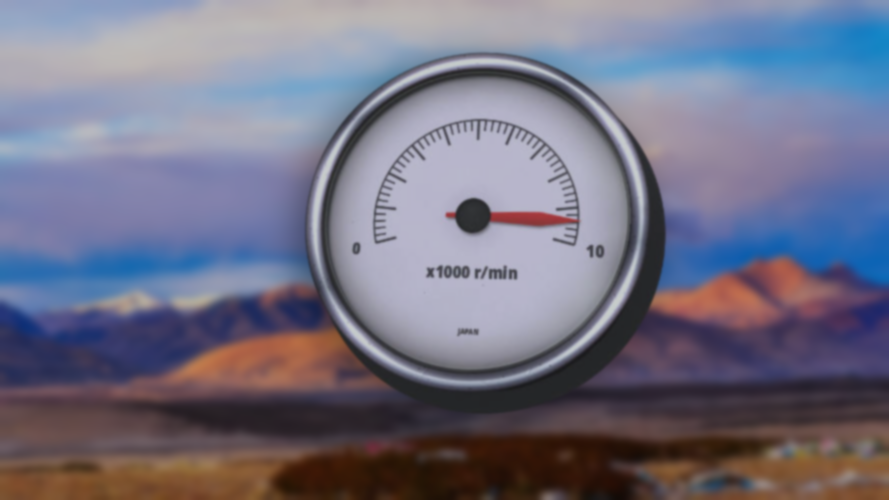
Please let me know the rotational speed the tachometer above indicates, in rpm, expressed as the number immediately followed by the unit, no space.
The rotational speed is 9400rpm
